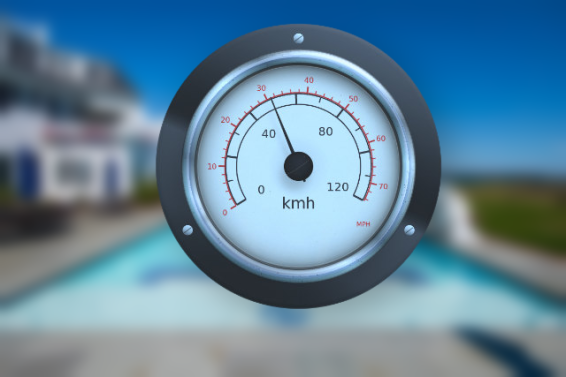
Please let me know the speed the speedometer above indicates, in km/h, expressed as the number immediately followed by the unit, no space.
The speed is 50km/h
